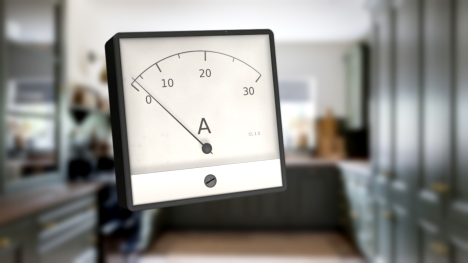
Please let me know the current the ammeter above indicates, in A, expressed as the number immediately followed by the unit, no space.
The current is 2.5A
